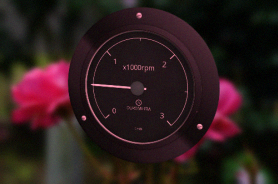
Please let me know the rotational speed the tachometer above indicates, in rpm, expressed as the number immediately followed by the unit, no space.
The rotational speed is 500rpm
